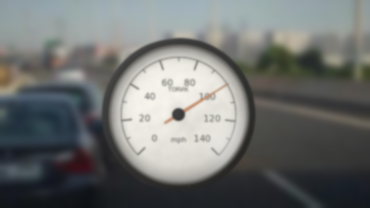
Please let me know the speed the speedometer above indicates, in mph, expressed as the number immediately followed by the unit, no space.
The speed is 100mph
